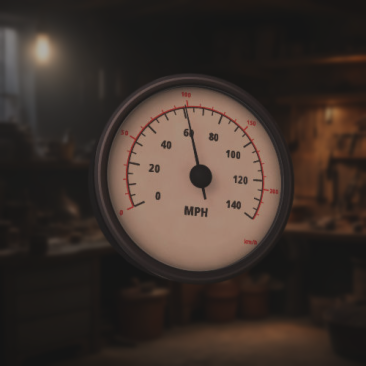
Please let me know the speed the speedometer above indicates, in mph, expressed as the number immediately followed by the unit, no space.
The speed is 60mph
